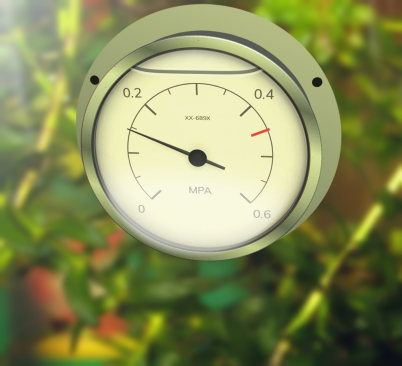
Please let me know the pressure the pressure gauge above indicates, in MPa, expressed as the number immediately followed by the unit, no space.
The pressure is 0.15MPa
